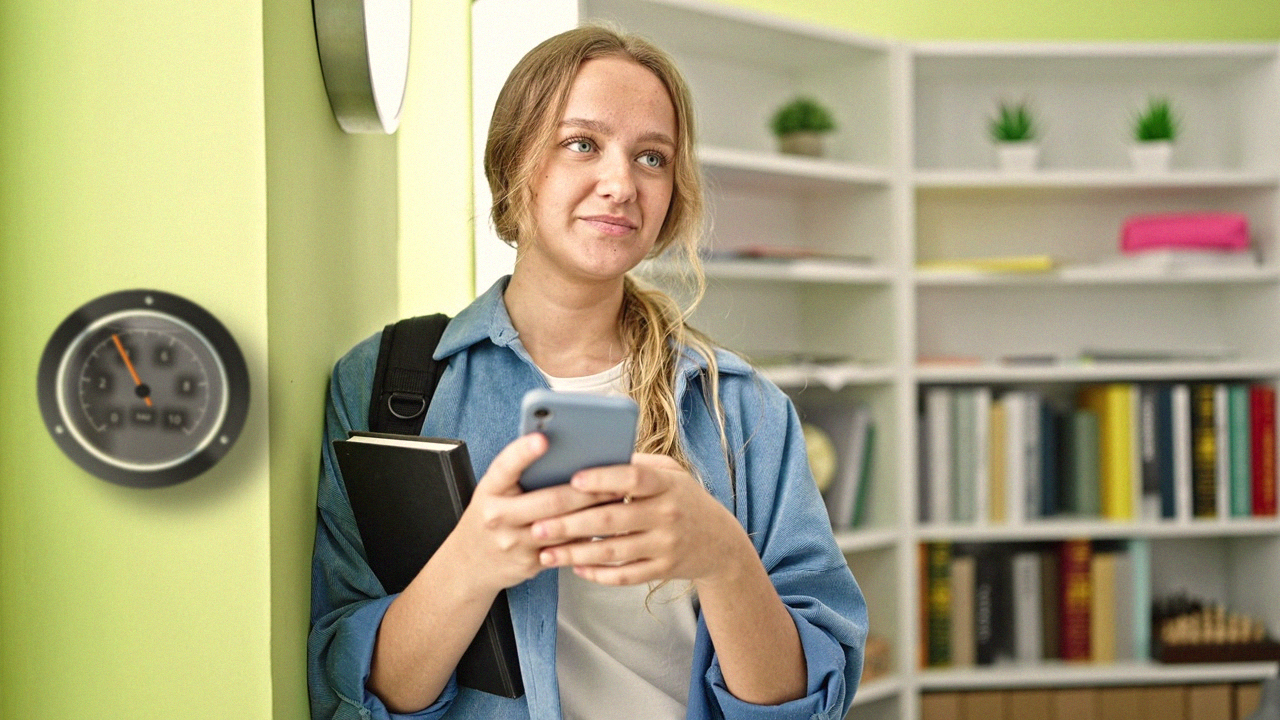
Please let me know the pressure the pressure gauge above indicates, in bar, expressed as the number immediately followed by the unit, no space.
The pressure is 4bar
